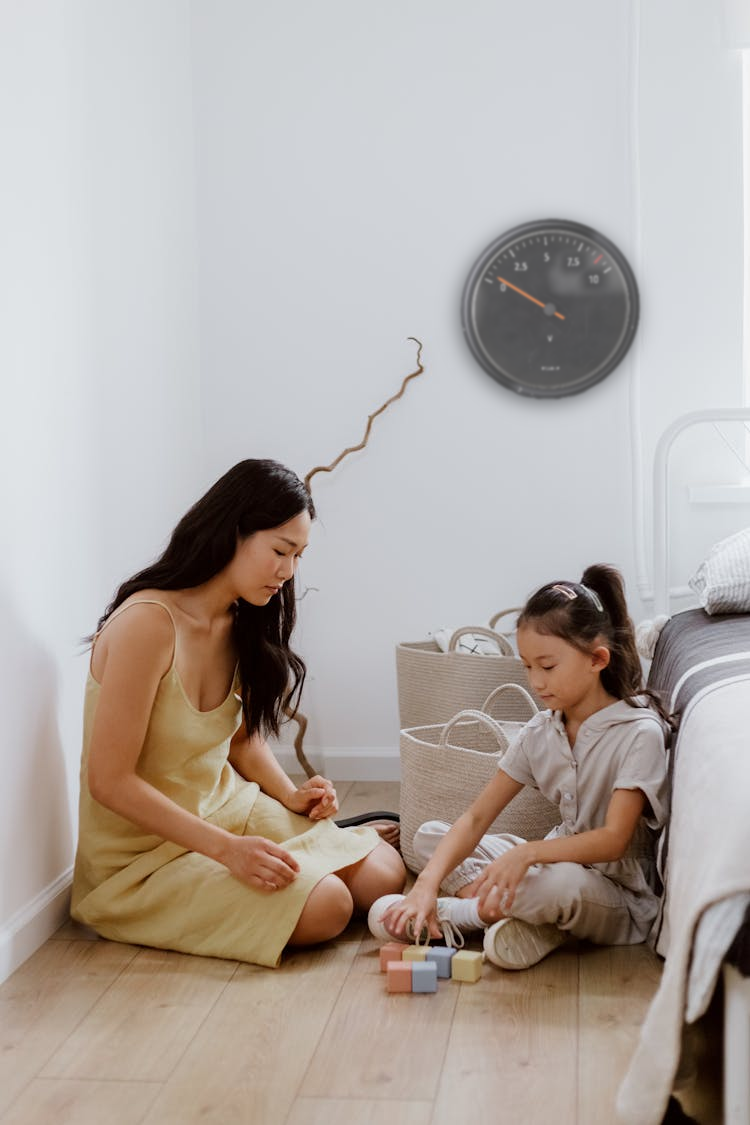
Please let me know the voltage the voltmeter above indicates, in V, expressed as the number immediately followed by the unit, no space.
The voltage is 0.5V
